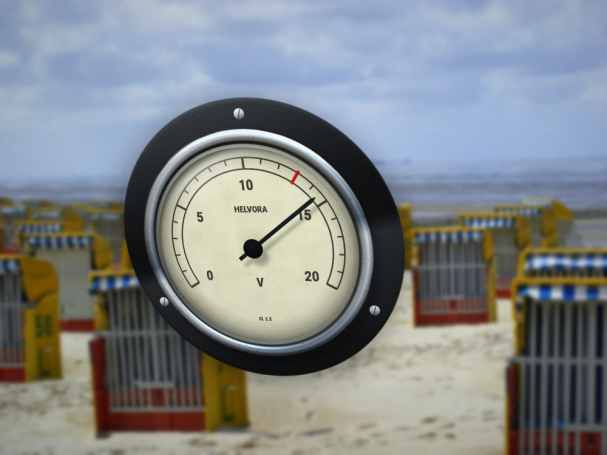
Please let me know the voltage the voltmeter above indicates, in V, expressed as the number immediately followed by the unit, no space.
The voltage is 14.5V
